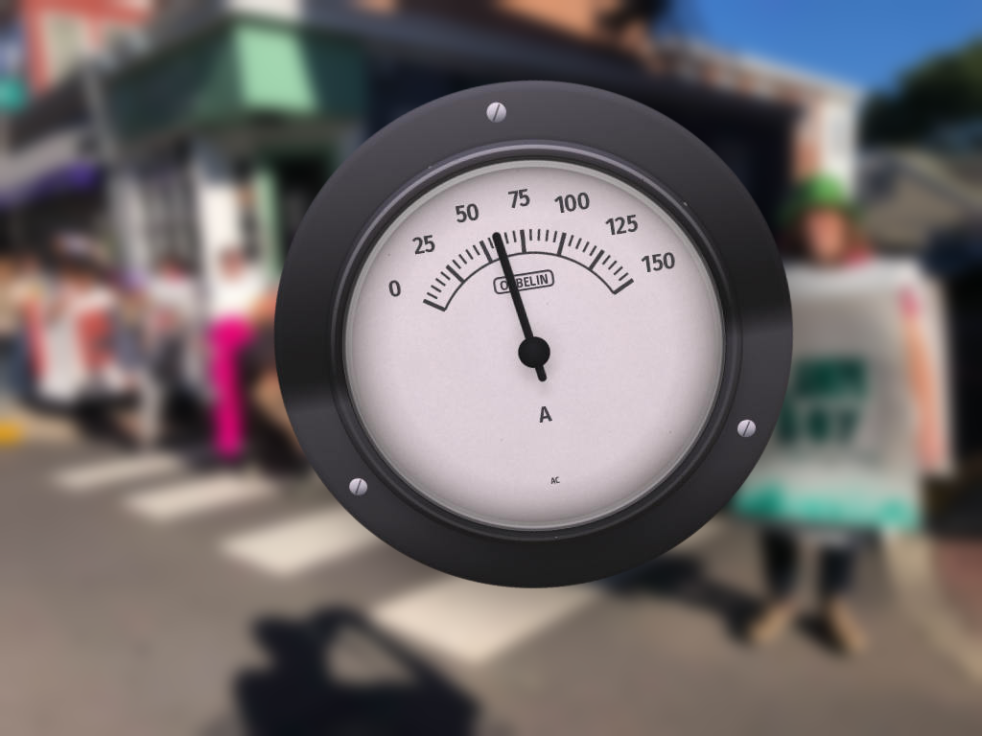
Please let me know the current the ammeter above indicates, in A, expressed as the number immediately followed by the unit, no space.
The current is 60A
